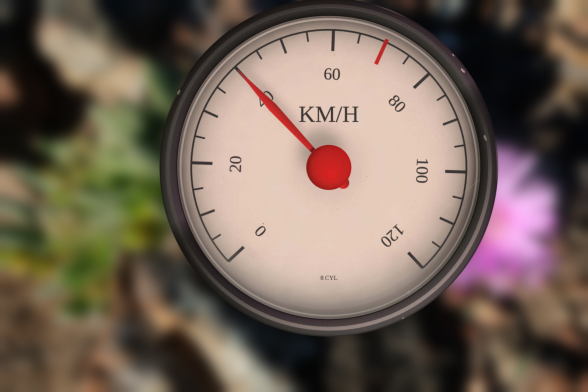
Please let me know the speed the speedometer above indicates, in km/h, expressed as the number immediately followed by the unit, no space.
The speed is 40km/h
